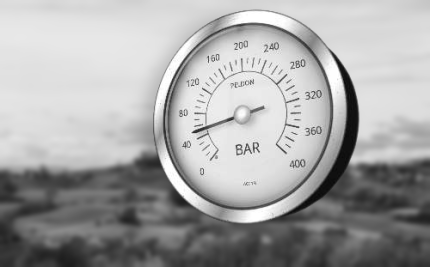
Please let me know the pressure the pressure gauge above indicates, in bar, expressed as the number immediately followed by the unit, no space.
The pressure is 50bar
